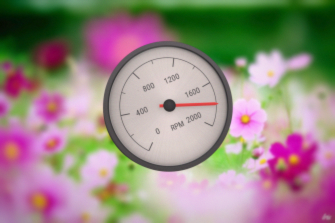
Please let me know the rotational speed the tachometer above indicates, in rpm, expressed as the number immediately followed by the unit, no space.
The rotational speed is 1800rpm
